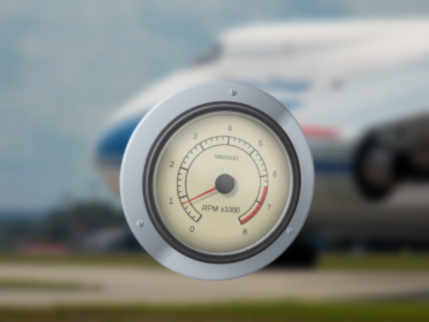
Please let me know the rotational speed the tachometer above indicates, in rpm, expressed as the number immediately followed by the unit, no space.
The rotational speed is 800rpm
